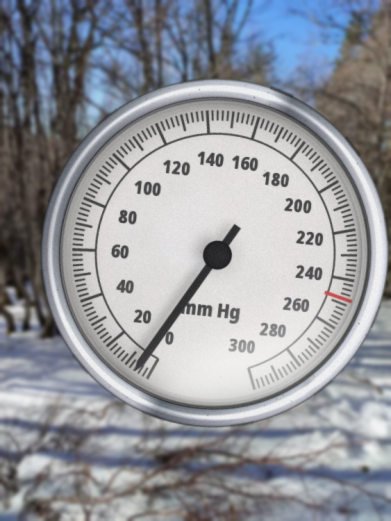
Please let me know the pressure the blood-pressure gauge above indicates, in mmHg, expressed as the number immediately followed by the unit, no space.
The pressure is 6mmHg
